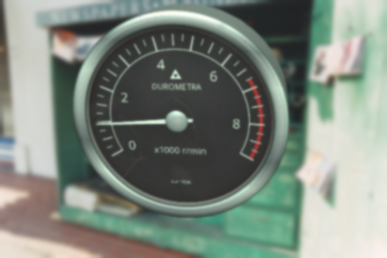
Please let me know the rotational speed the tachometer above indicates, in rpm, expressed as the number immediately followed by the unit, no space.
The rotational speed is 1000rpm
